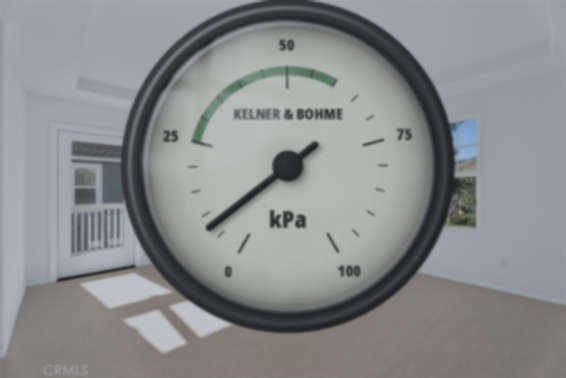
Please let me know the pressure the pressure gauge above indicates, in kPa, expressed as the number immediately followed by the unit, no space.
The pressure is 7.5kPa
